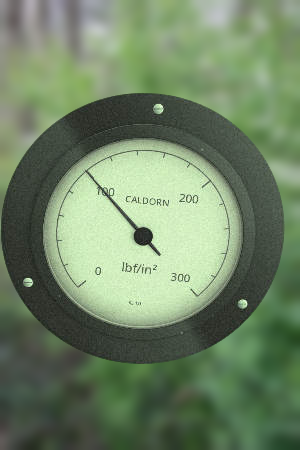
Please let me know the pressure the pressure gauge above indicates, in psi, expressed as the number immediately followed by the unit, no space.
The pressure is 100psi
